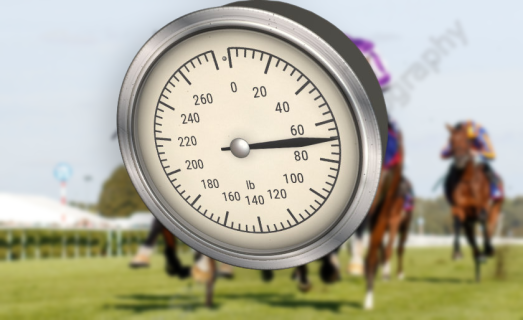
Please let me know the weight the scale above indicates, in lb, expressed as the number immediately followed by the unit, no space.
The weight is 68lb
